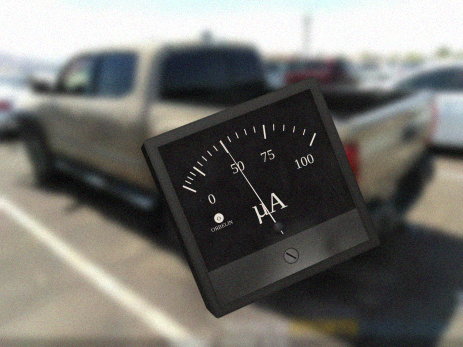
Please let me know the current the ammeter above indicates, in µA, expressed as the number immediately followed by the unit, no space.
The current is 50µA
